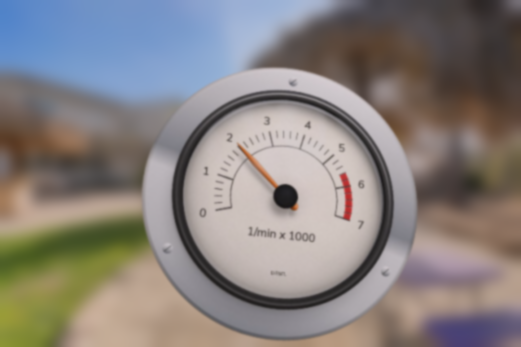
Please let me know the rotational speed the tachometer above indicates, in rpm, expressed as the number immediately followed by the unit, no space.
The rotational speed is 2000rpm
